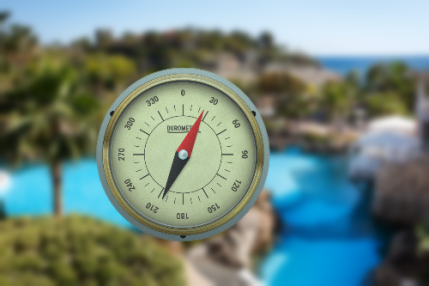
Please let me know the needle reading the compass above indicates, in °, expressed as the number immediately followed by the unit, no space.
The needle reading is 25°
